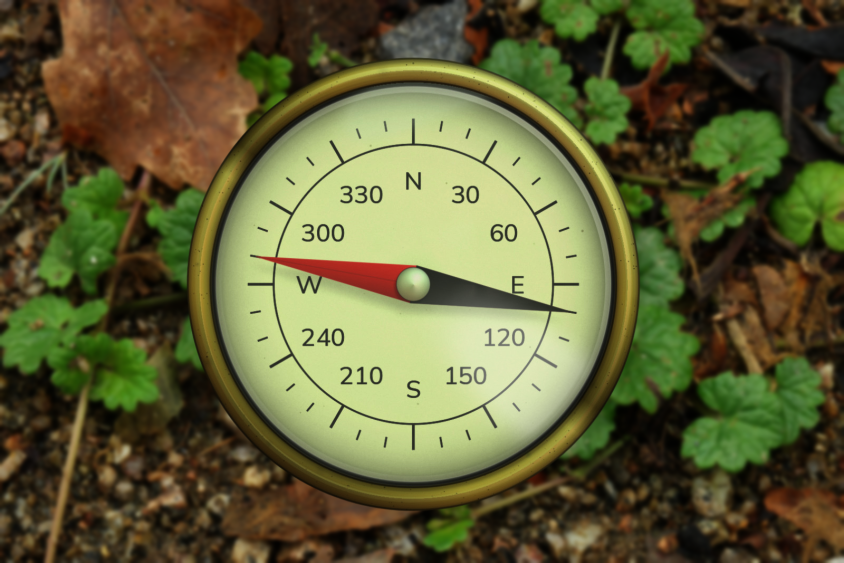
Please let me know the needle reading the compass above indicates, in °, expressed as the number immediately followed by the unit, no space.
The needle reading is 280°
